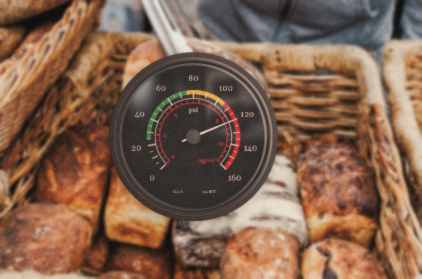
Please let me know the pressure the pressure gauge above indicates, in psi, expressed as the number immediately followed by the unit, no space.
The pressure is 120psi
